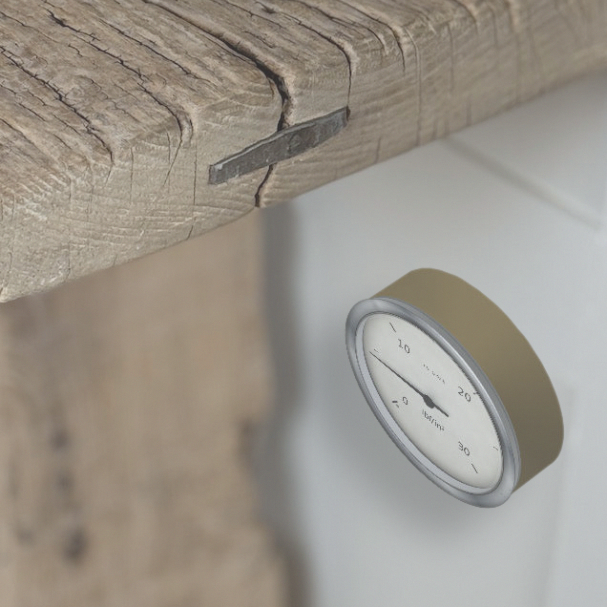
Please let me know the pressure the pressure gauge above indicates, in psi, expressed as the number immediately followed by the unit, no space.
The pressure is 5psi
